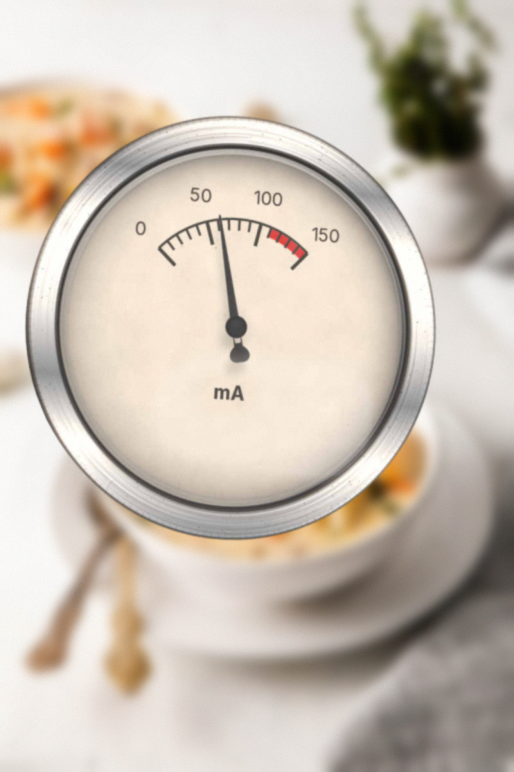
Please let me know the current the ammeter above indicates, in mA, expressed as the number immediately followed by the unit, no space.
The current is 60mA
